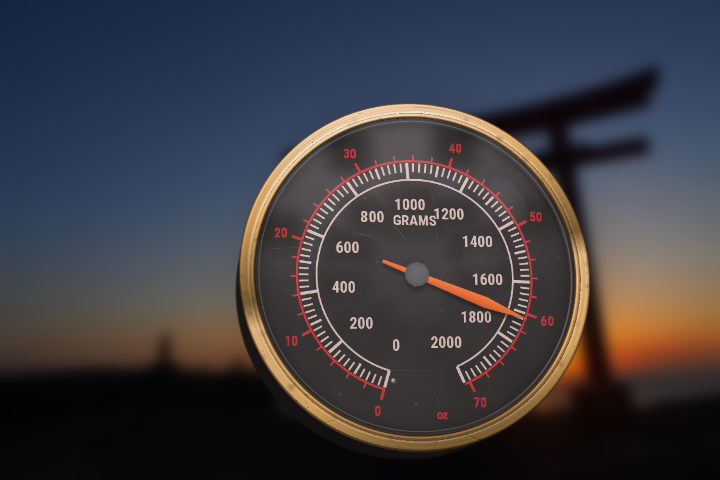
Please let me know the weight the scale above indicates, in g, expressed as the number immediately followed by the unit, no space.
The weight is 1720g
